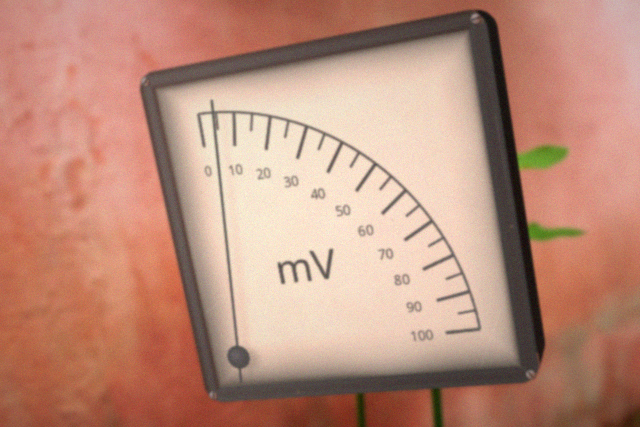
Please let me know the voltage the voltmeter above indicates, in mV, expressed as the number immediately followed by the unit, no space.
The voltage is 5mV
